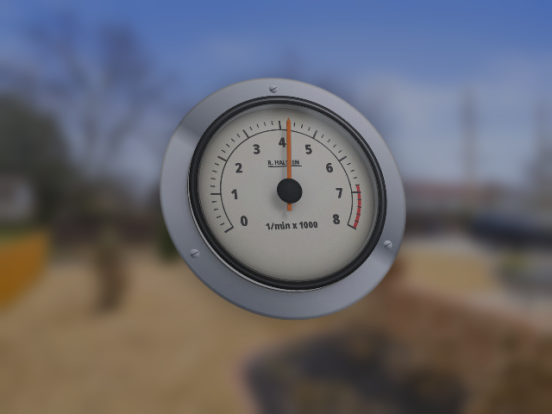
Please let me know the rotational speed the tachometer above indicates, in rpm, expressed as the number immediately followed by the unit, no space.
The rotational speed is 4200rpm
